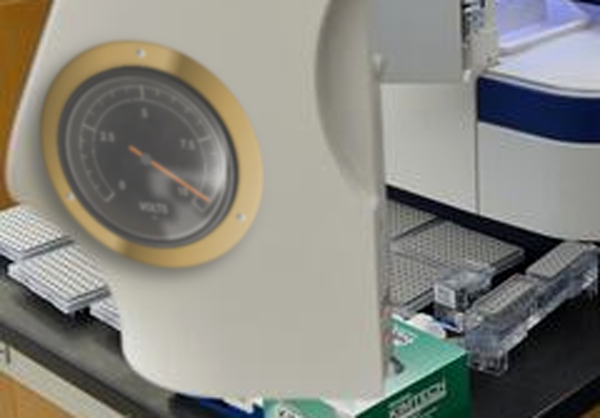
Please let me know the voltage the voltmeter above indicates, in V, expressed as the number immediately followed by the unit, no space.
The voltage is 9.5V
